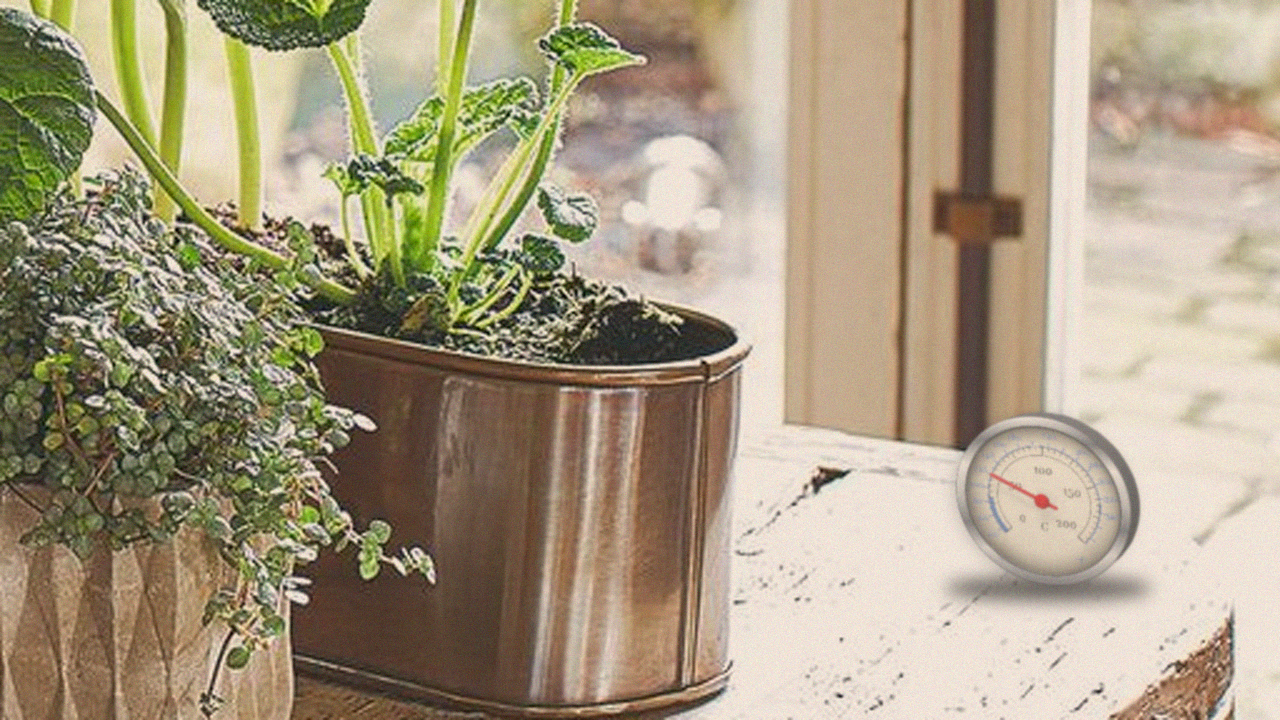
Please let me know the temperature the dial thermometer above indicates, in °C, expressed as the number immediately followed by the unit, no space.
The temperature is 50°C
